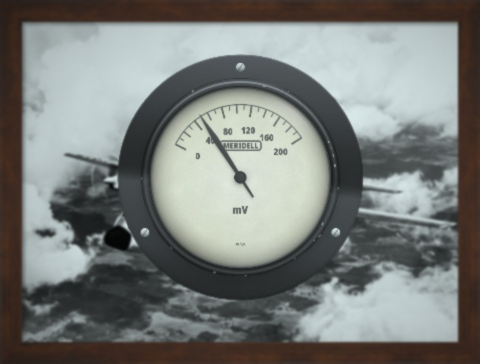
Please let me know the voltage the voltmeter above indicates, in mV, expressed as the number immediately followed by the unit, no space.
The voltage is 50mV
